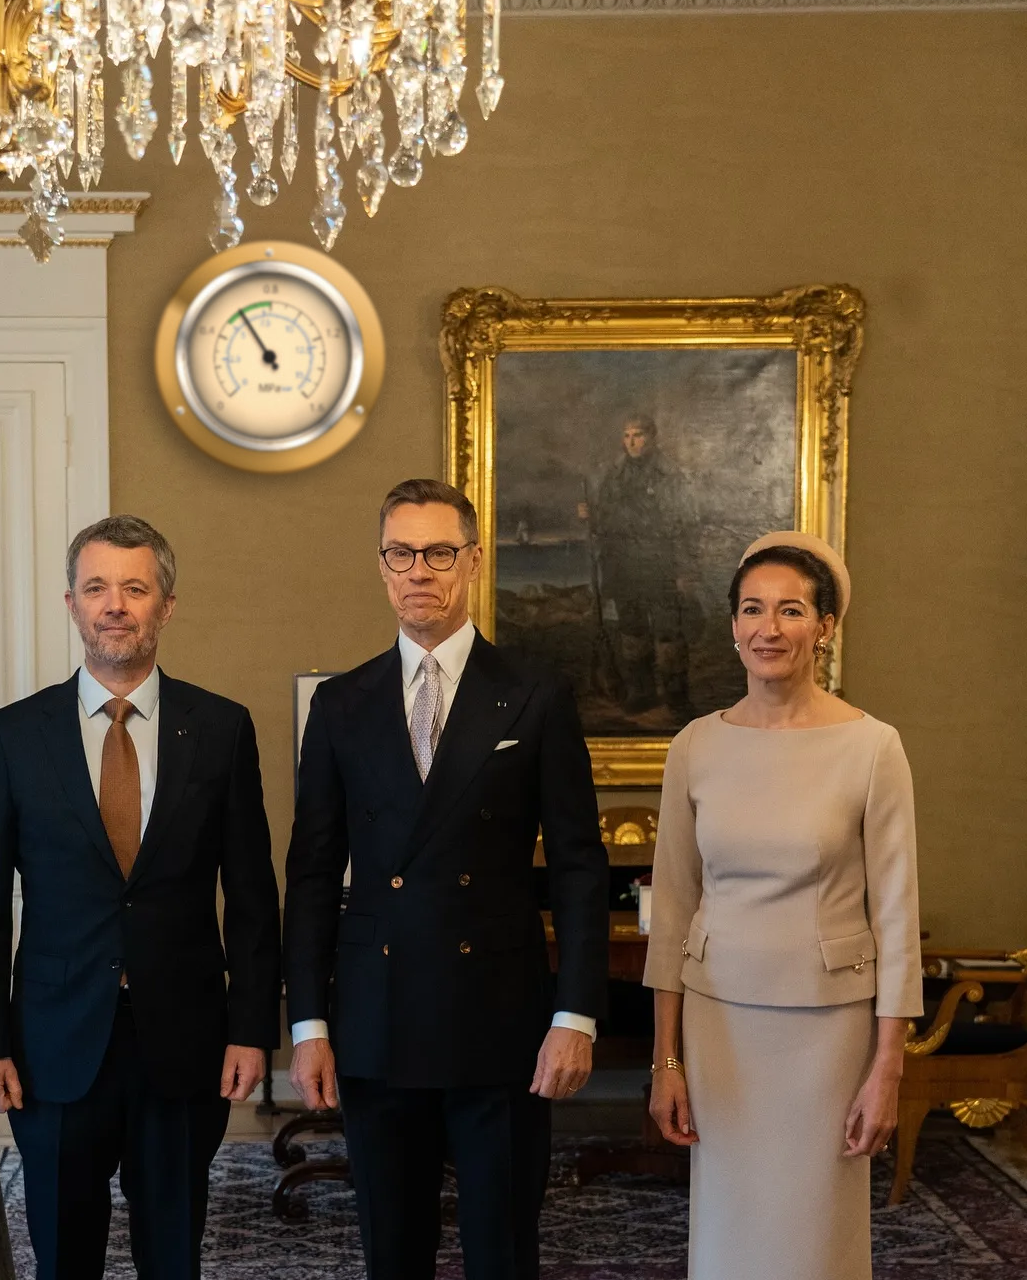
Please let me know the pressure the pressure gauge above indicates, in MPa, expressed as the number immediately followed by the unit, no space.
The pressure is 0.6MPa
